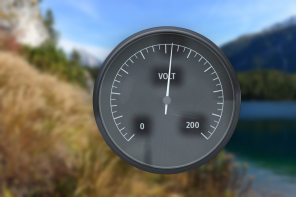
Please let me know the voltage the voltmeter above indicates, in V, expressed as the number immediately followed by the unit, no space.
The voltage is 105V
